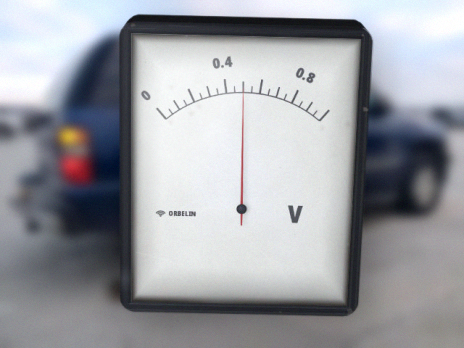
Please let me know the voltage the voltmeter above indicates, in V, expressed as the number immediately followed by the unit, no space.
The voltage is 0.5V
